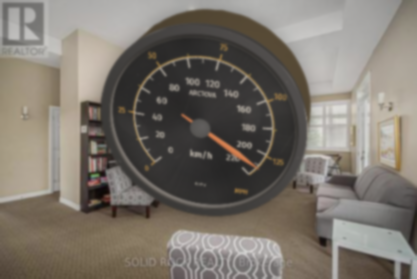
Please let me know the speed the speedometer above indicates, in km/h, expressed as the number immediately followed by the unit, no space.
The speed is 210km/h
